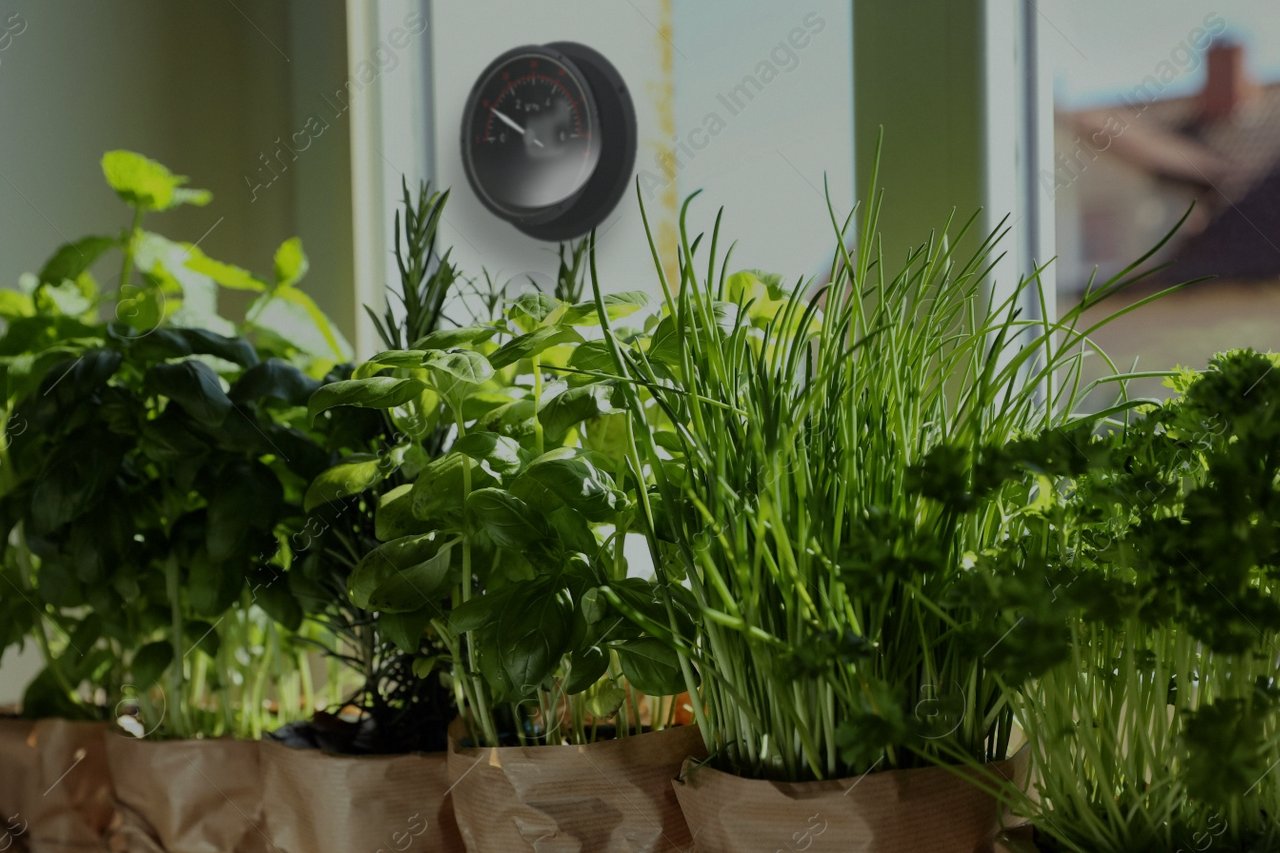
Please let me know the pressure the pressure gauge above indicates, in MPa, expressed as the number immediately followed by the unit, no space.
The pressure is 1MPa
